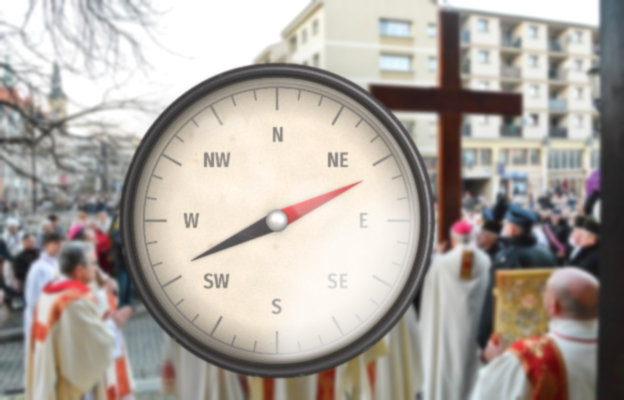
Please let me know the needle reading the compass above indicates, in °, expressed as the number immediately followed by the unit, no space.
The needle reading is 65°
